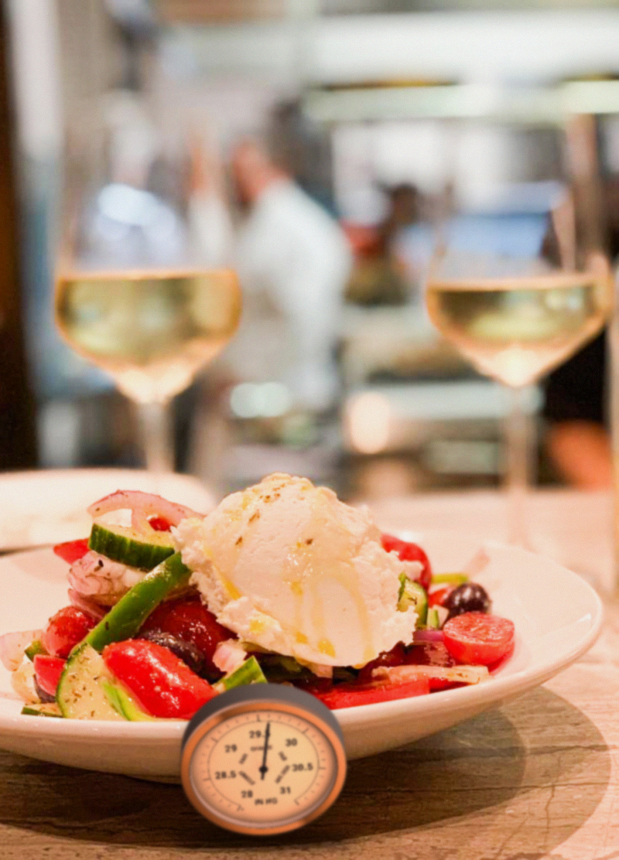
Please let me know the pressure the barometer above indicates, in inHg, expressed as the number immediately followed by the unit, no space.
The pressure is 29.6inHg
